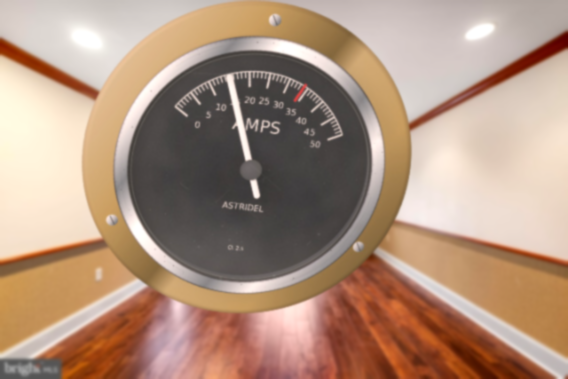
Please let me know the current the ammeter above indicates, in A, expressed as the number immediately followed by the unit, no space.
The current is 15A
